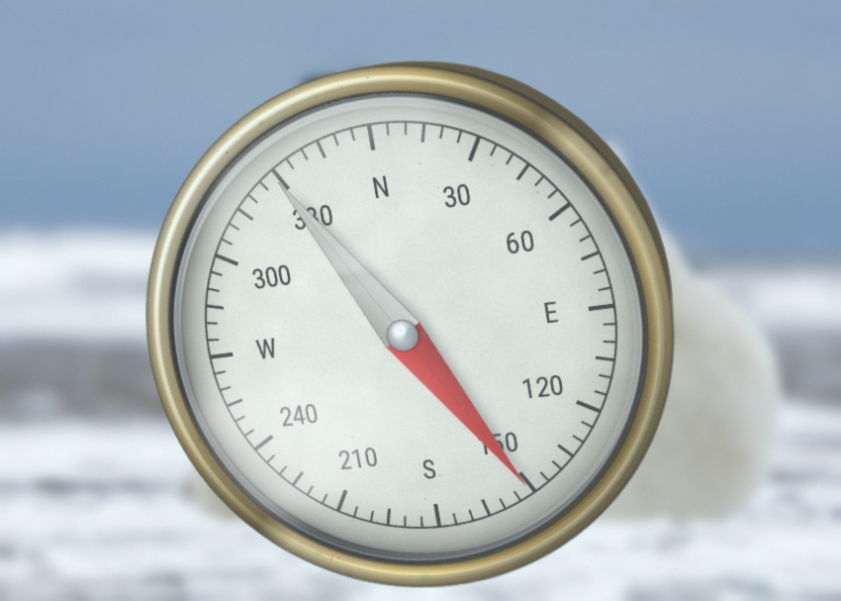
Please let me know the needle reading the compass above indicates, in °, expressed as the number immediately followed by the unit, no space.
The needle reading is 150°
